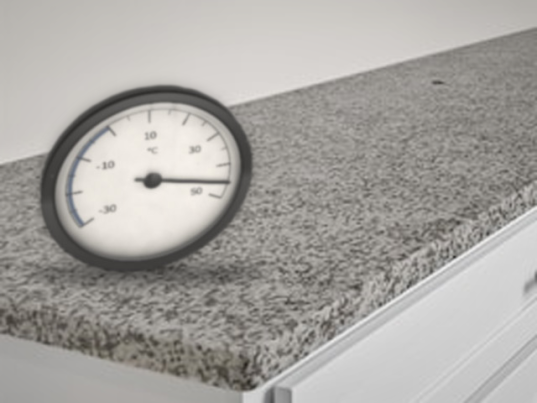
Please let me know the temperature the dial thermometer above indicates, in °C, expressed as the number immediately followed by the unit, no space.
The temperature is 45°C
